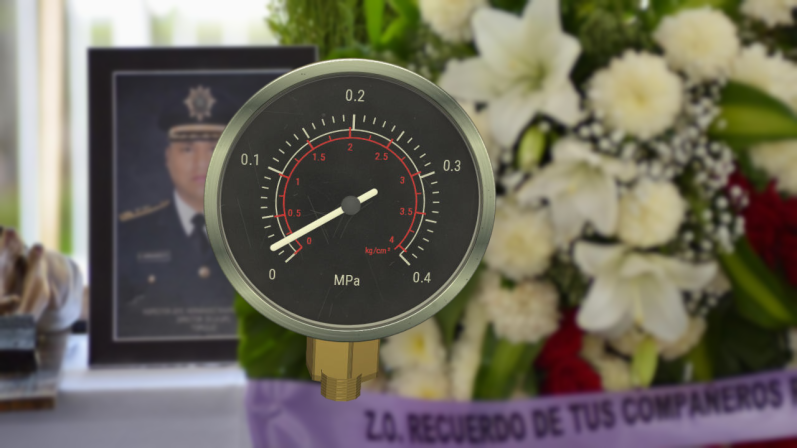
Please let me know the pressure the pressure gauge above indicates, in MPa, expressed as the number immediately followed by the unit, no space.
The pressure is 0.02MPa
